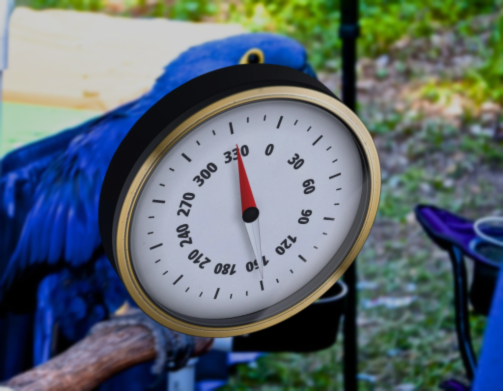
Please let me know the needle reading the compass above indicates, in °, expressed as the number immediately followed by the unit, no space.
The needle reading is 330°
